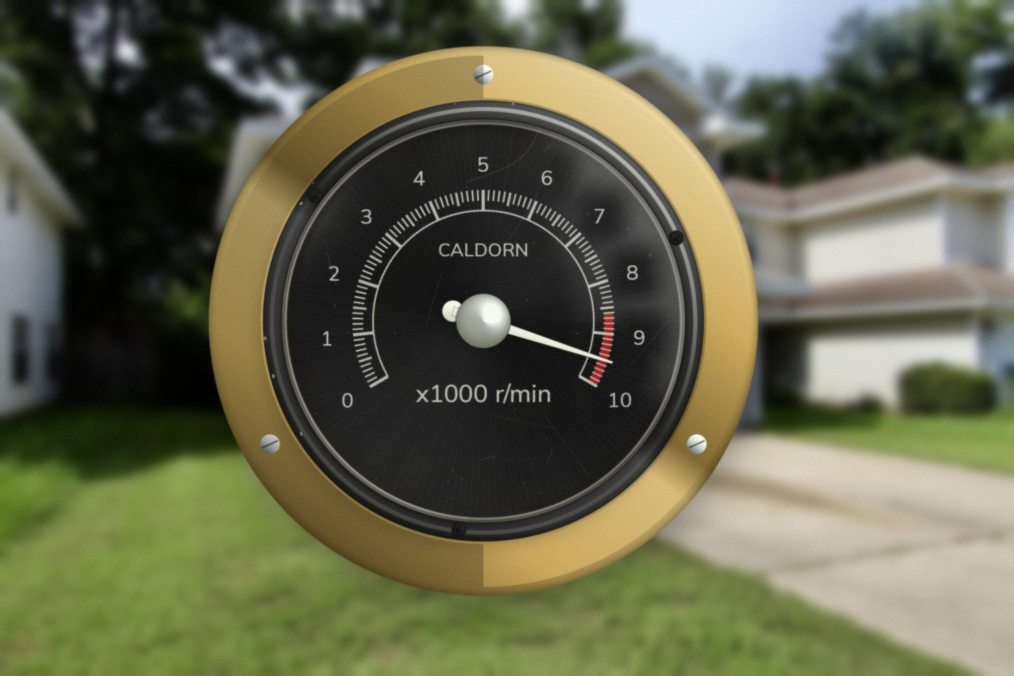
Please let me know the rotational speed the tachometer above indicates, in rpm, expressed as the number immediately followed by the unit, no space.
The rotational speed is 9500rpm
